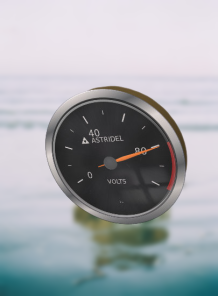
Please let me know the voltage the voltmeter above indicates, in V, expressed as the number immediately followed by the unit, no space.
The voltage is 80V
